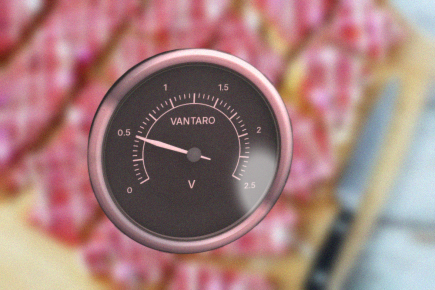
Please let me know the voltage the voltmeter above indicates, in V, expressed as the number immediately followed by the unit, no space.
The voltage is 0.5V
